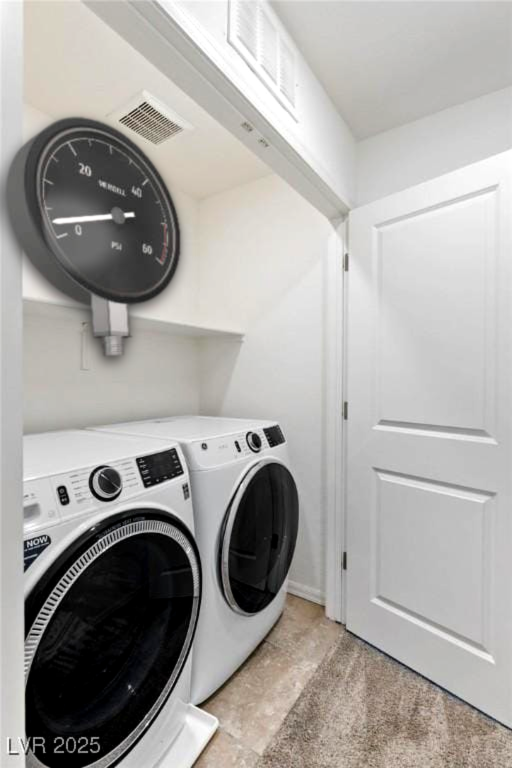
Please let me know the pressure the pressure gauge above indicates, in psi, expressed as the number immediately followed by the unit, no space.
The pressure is 2.5psi
